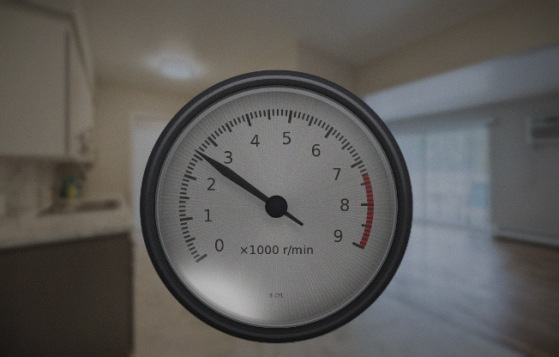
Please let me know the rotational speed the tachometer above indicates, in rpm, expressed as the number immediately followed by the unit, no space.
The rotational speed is 2600rpm
